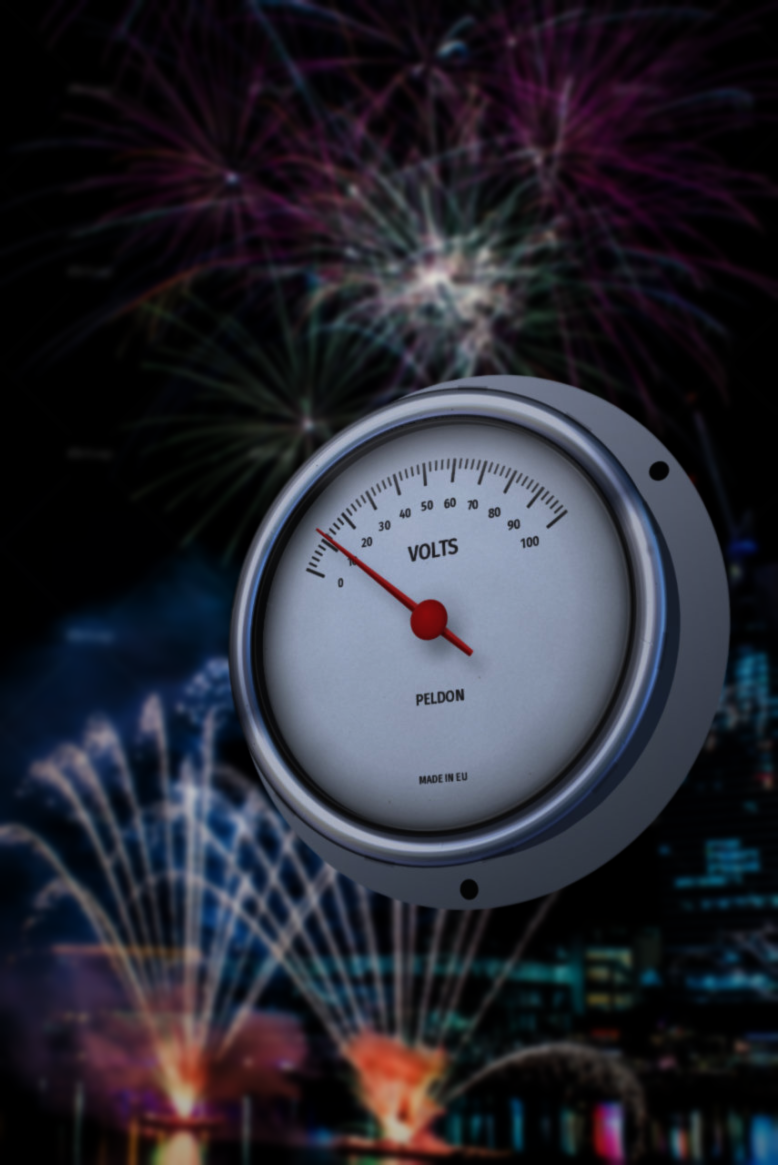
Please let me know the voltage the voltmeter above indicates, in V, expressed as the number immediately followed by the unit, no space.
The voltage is 12V
